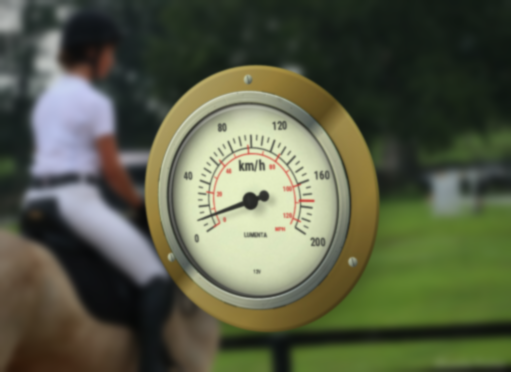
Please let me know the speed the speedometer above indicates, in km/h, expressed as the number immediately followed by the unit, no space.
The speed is 10km/h
